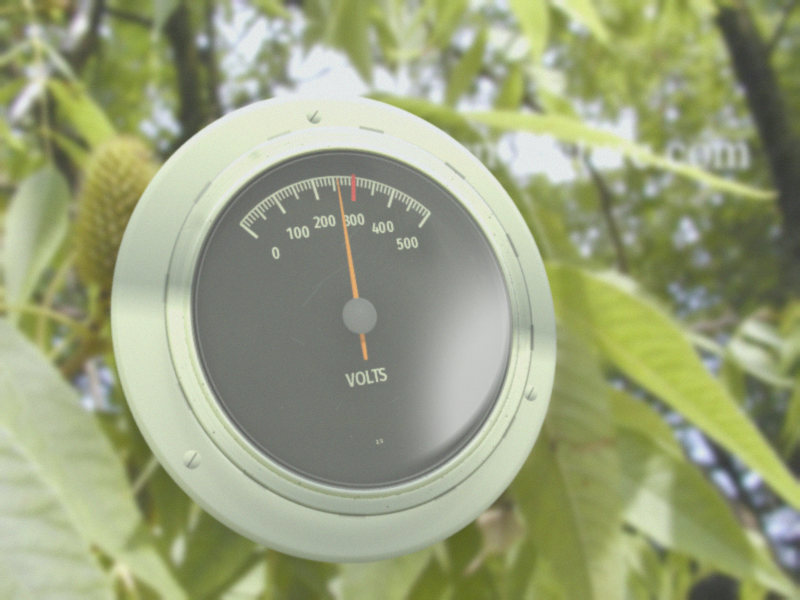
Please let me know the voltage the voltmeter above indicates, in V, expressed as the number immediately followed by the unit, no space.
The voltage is 250V
